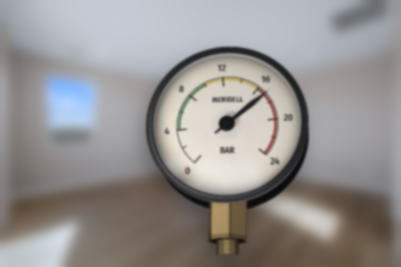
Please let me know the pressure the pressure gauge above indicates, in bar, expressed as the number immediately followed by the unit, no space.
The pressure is 17bar
